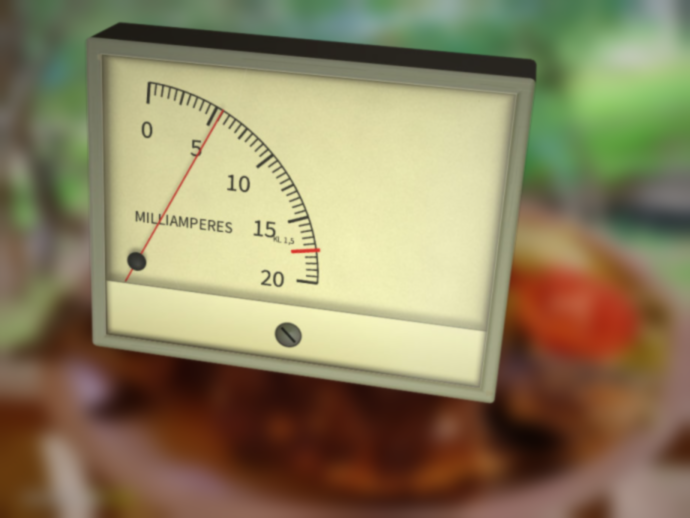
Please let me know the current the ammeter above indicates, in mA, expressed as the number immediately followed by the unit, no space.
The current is 5.5mA
